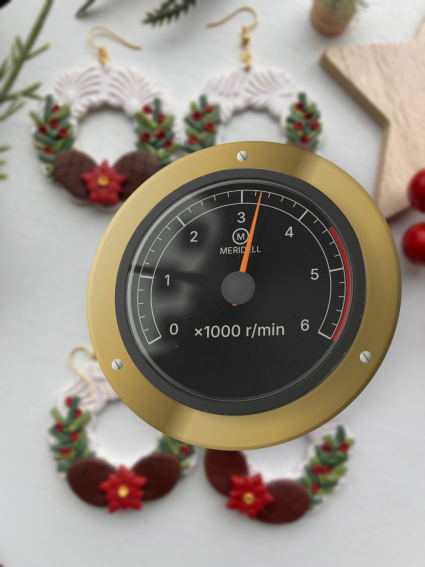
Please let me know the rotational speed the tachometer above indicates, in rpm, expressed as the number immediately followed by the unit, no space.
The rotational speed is 3300rpm
